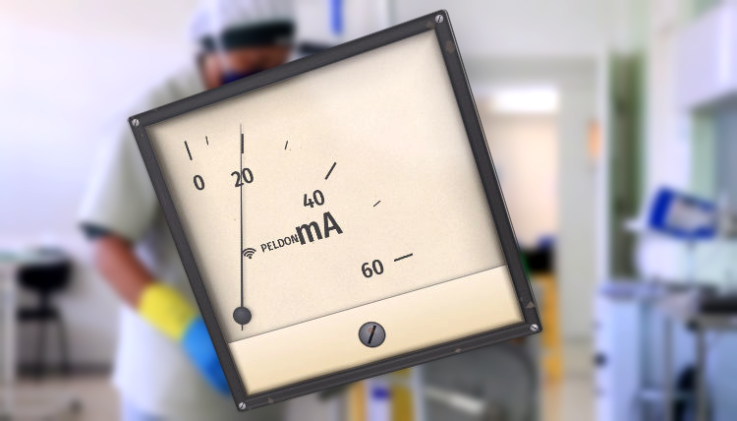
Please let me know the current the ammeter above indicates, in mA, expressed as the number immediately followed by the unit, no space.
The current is 20mA
